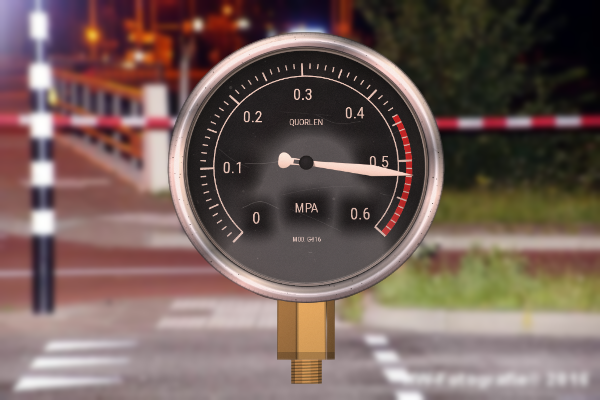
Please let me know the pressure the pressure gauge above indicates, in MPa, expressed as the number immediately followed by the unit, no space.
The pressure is 0.52MPa
